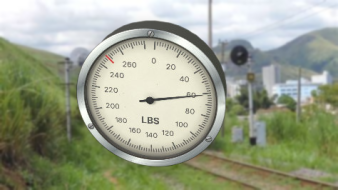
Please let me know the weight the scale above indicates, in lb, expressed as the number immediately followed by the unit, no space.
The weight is 60lb
